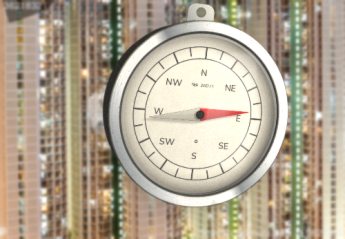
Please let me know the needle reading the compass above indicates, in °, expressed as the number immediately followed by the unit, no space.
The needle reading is 82.5°
